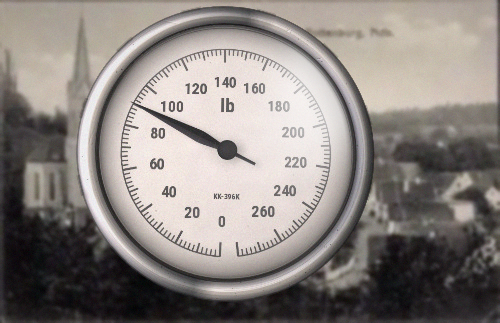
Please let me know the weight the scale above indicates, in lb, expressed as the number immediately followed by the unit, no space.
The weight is 90lb
